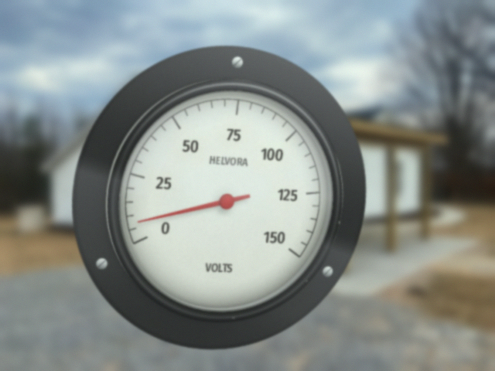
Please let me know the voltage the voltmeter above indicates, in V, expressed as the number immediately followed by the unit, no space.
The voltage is 7.5V
